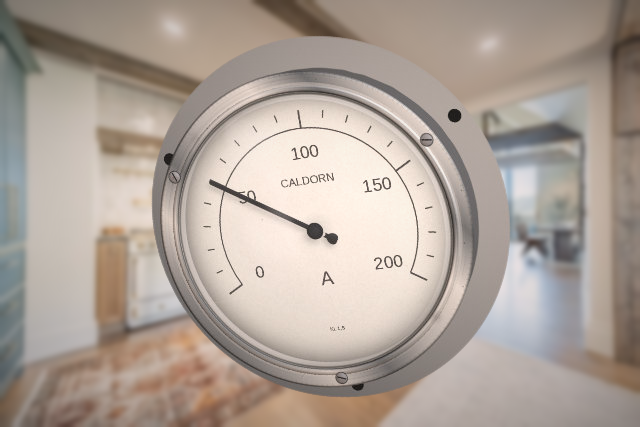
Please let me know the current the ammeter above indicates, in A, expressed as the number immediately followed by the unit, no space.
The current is 50A
